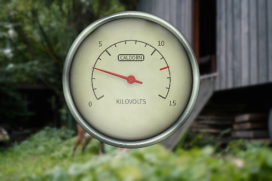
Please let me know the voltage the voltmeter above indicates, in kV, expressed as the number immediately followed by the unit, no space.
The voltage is 3kV
